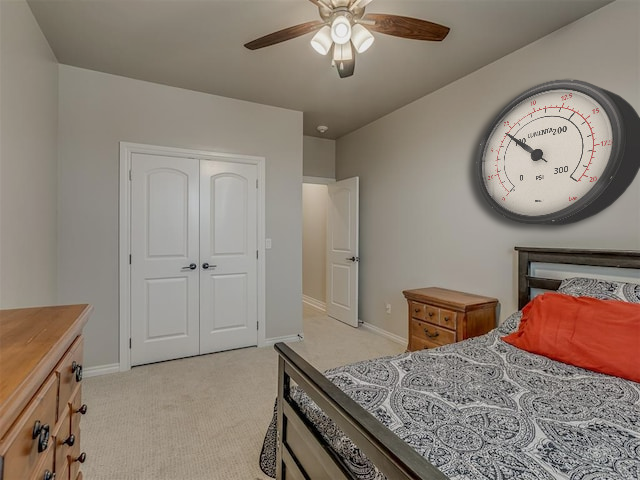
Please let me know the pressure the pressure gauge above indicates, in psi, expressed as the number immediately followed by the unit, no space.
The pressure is 100psi
